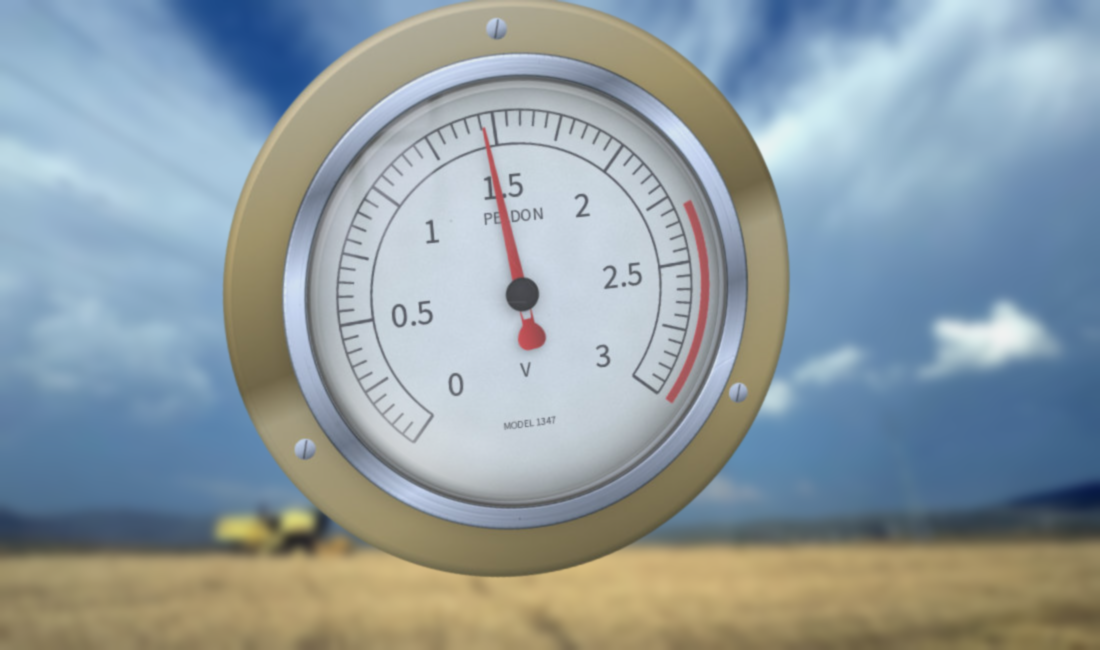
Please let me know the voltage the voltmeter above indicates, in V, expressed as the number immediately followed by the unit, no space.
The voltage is 1.45V
